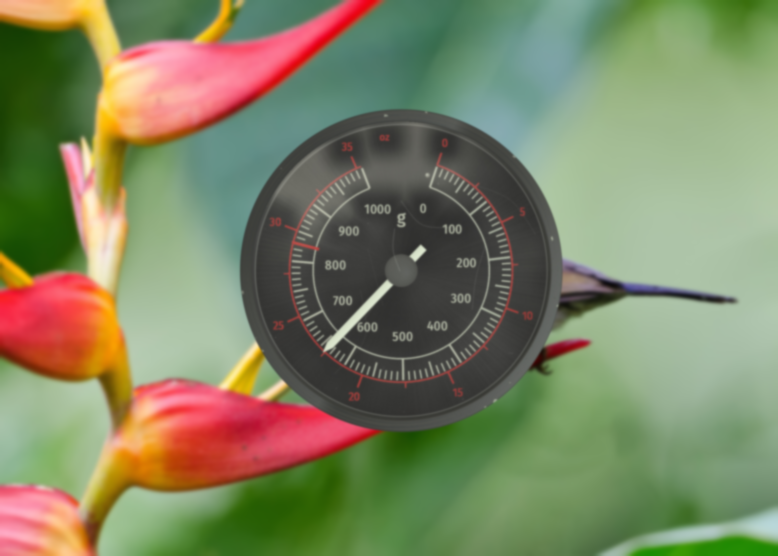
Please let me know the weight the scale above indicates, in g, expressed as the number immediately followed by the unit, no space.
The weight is 640g
